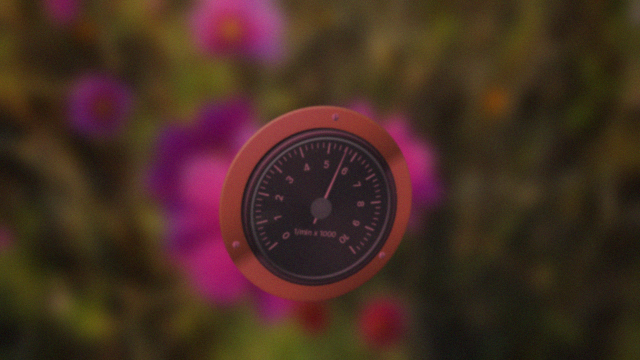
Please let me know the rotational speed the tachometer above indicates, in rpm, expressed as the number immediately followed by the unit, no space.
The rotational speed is 5600rpm
